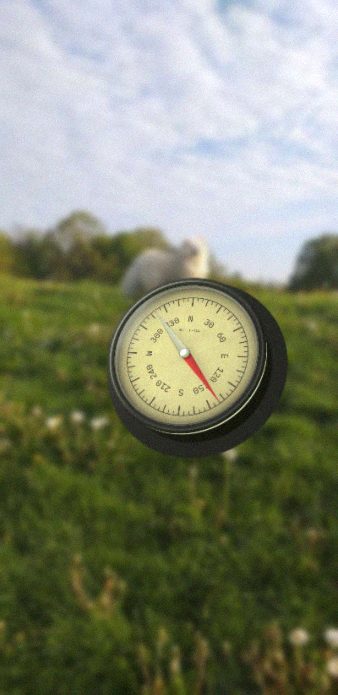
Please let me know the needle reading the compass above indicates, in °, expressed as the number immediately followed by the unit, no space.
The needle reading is 140°
